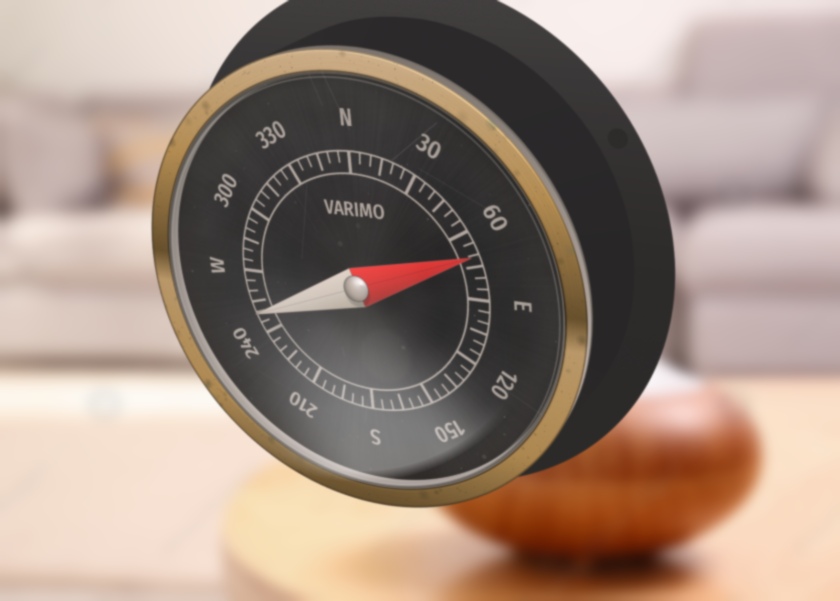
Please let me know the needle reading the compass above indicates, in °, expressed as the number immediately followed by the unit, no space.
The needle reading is 70°
